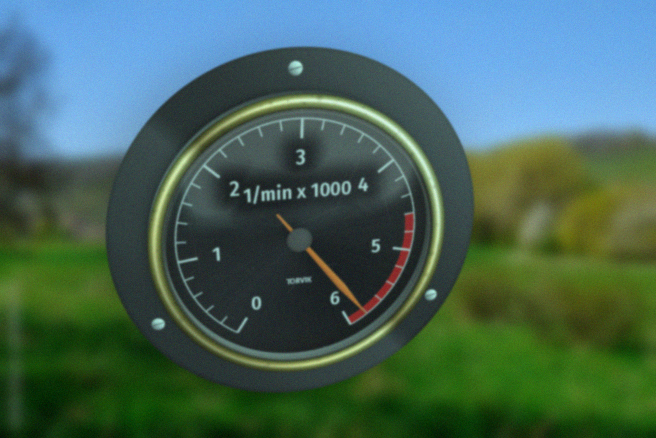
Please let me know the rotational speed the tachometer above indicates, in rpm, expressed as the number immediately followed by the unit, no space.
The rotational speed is 5800rpm
